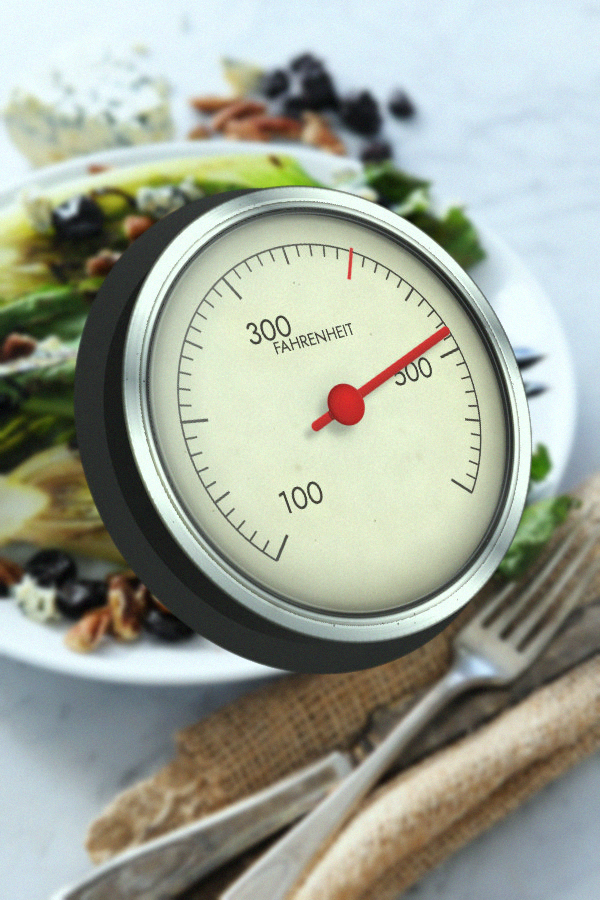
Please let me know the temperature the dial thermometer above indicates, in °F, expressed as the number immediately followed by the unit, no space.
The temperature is 485°F
